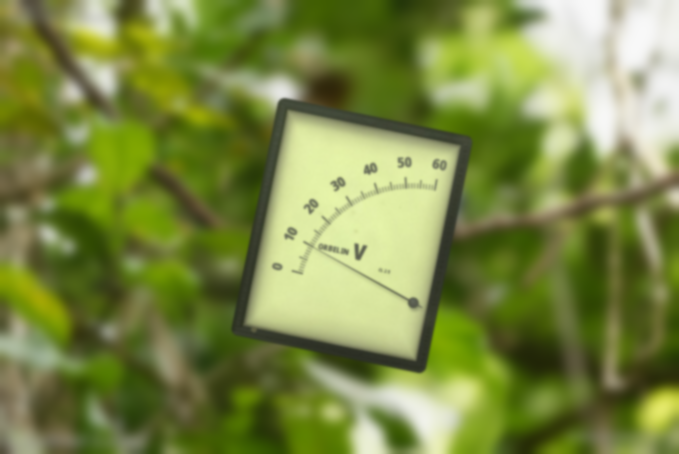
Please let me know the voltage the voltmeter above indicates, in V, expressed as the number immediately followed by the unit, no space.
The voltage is 10V
